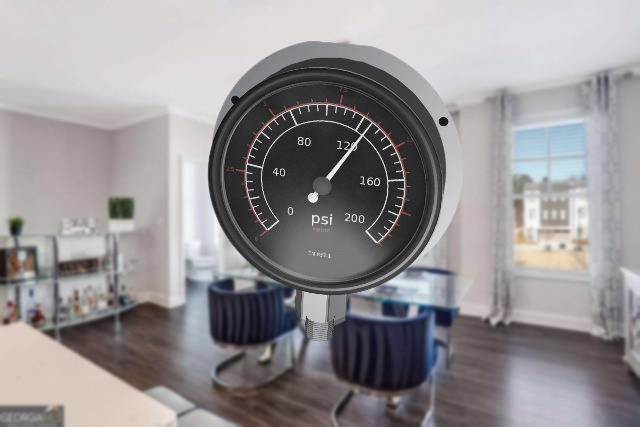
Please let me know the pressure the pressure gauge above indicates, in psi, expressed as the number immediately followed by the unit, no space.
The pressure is 125psi
